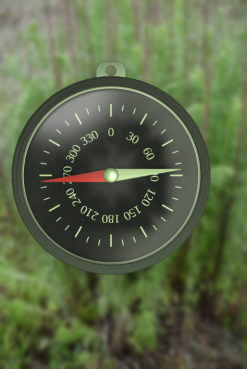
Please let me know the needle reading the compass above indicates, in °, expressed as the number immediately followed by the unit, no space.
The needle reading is 265°
